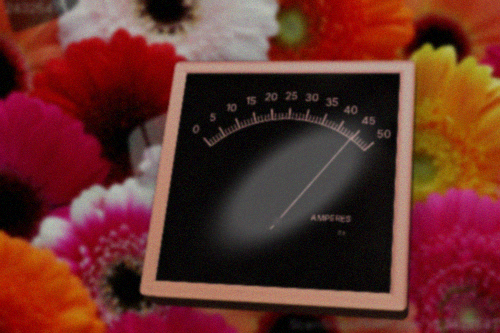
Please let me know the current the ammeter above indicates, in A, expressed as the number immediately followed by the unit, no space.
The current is 45A
